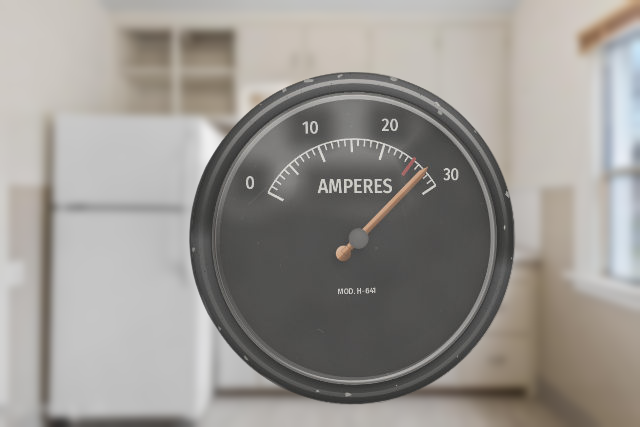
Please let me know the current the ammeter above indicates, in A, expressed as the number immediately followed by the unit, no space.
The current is 27A
